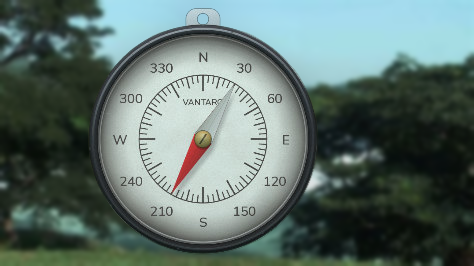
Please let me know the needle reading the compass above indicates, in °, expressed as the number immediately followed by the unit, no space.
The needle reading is 210°
